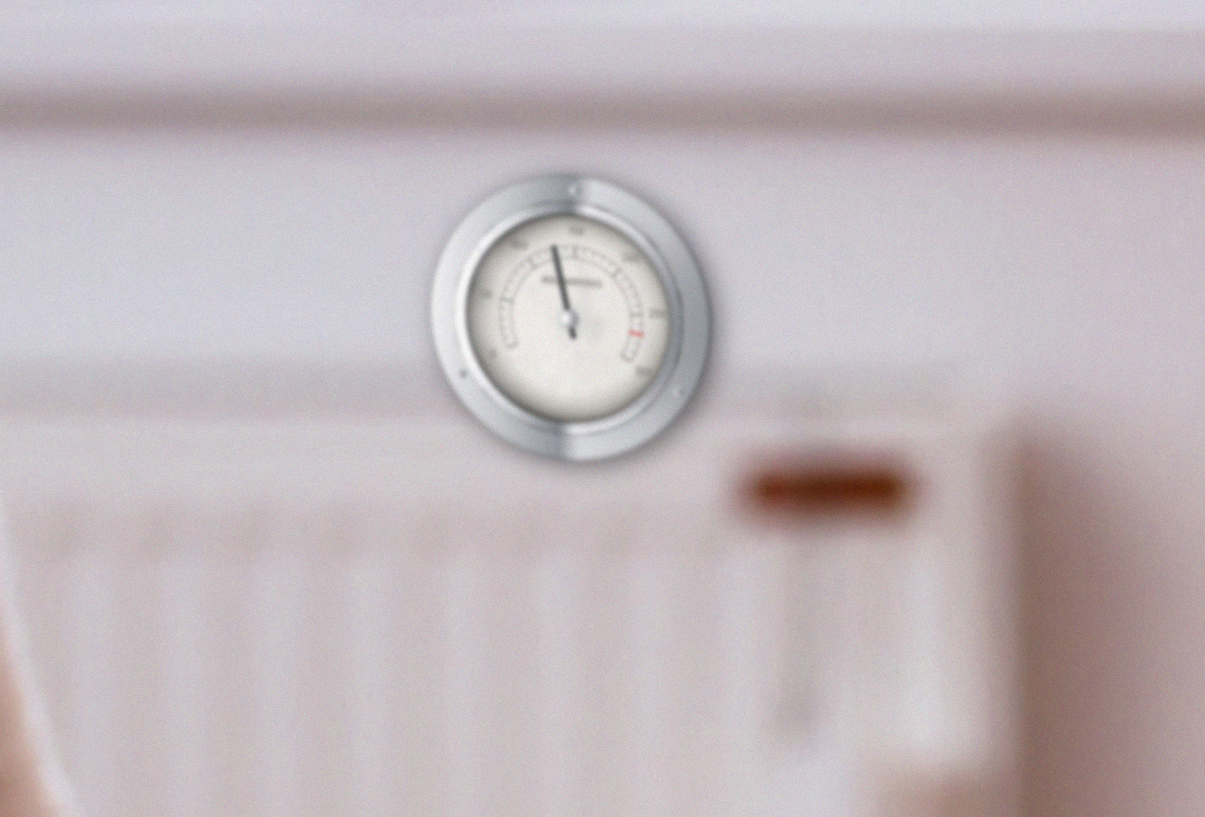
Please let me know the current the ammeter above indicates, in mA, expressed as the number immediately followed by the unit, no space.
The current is 130mA
